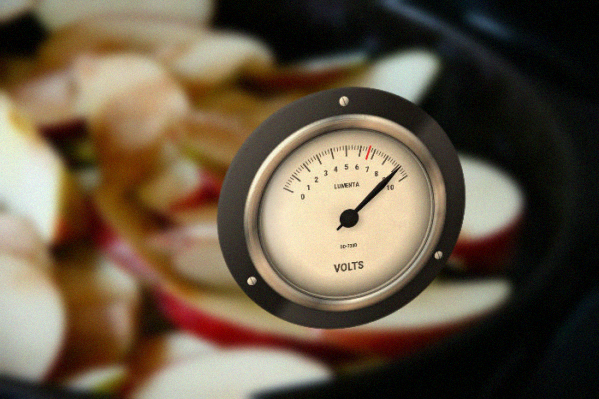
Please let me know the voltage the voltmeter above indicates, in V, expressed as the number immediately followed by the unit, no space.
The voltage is 9V
